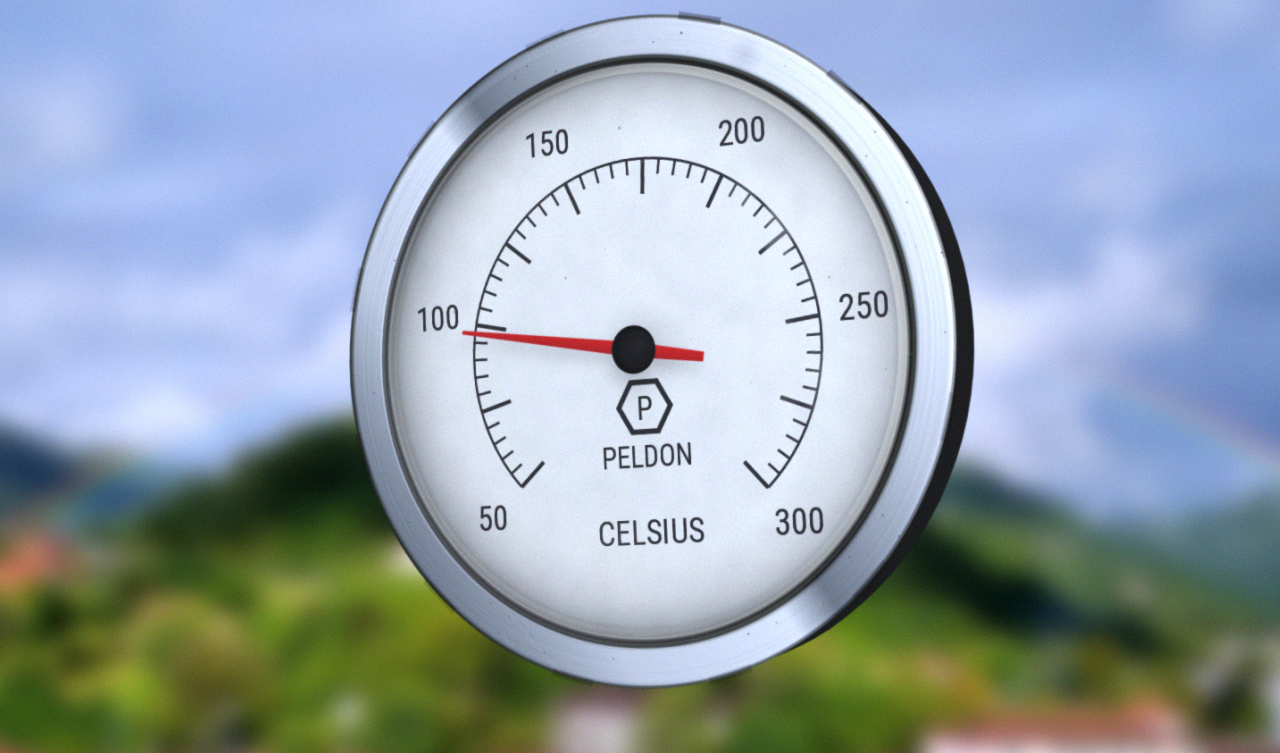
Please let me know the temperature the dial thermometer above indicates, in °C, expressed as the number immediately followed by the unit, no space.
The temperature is 97.5°C
